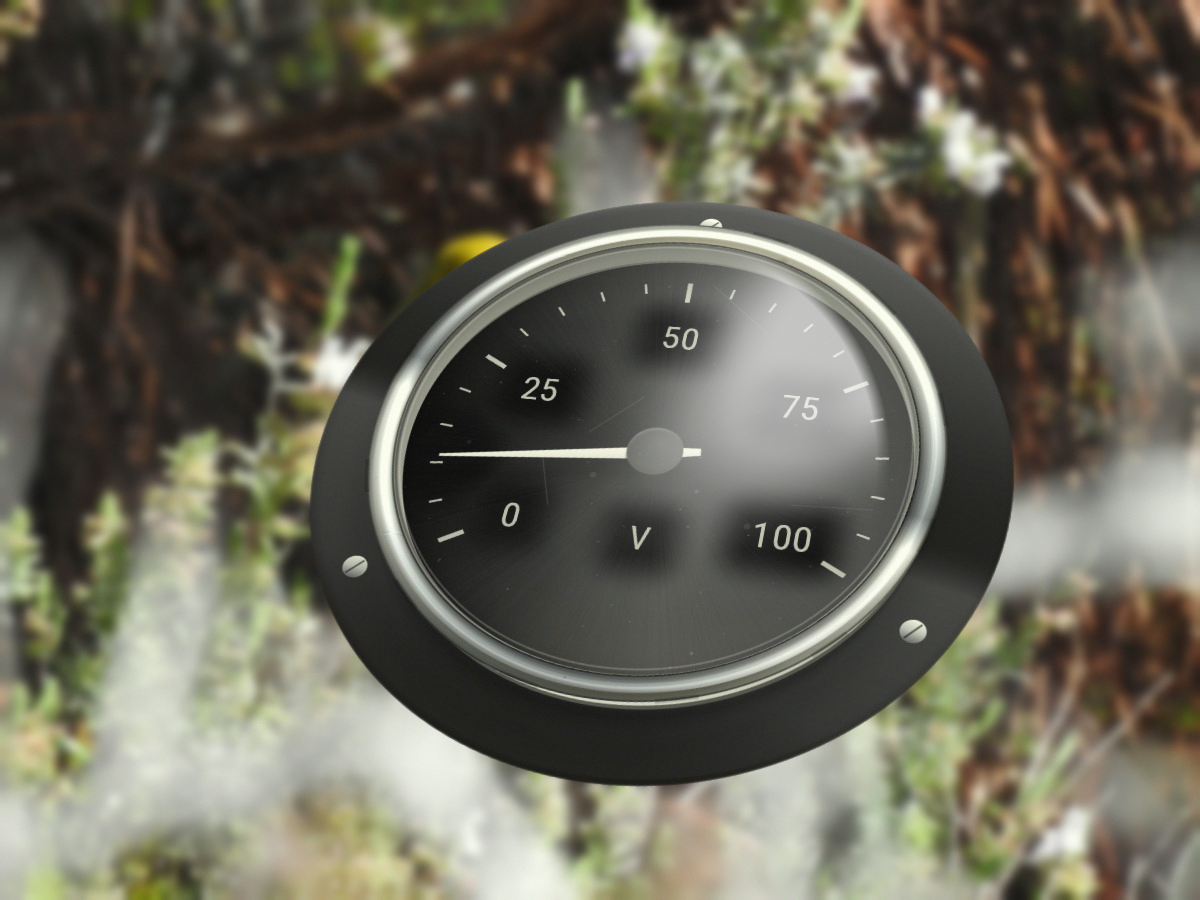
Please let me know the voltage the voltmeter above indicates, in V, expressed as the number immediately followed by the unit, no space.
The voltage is 10V
